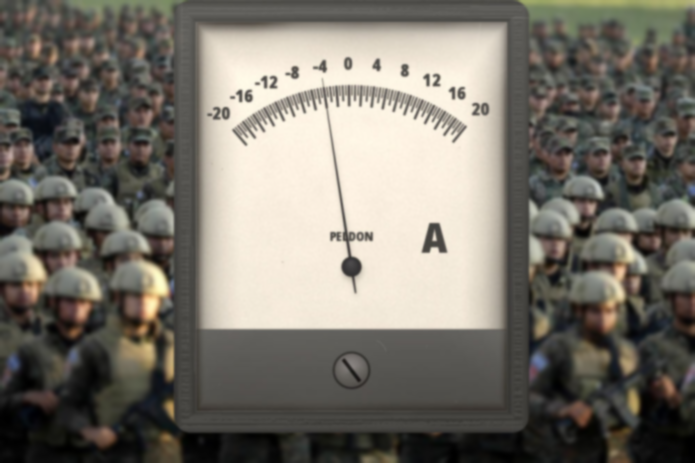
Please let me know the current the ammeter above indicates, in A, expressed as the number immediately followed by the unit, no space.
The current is -4A
